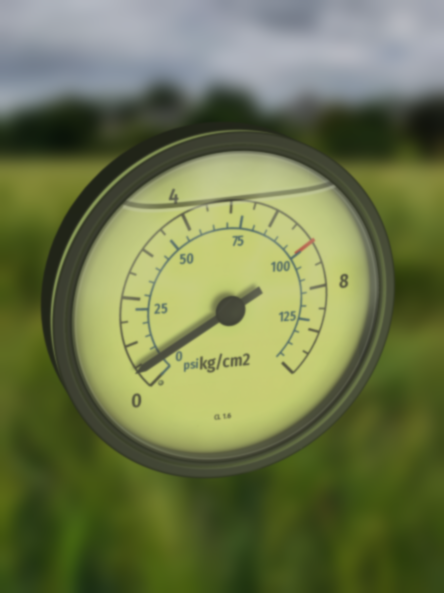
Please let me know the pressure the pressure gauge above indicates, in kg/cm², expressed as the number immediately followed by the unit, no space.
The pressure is 0.5kg/cm²
